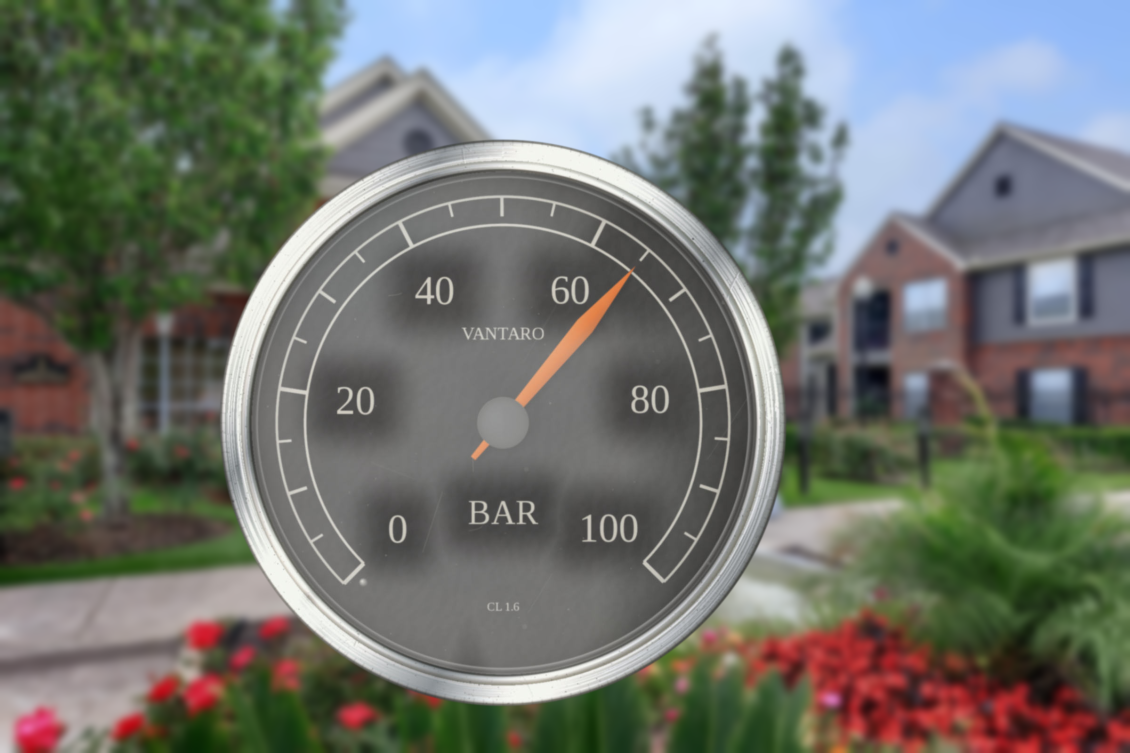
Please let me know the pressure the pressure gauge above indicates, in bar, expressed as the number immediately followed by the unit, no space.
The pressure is 65bar
